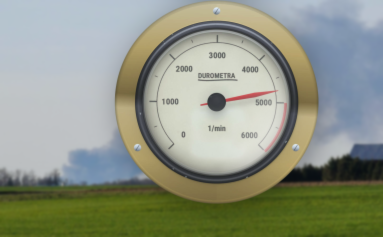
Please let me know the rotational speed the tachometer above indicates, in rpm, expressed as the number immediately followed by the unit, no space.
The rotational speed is 4750rpm
